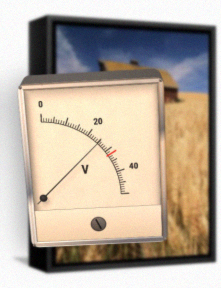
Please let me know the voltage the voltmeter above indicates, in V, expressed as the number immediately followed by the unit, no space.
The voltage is 25V
